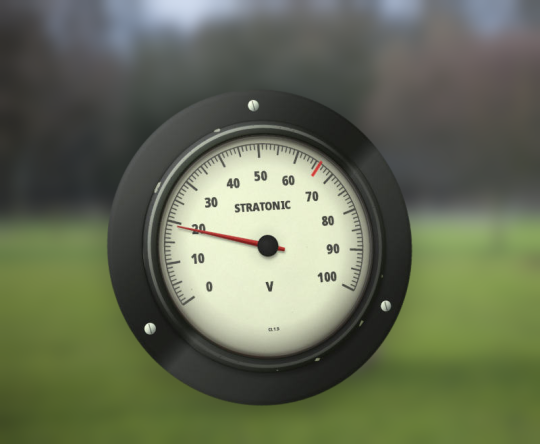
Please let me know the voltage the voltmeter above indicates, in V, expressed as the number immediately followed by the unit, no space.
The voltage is 19V
